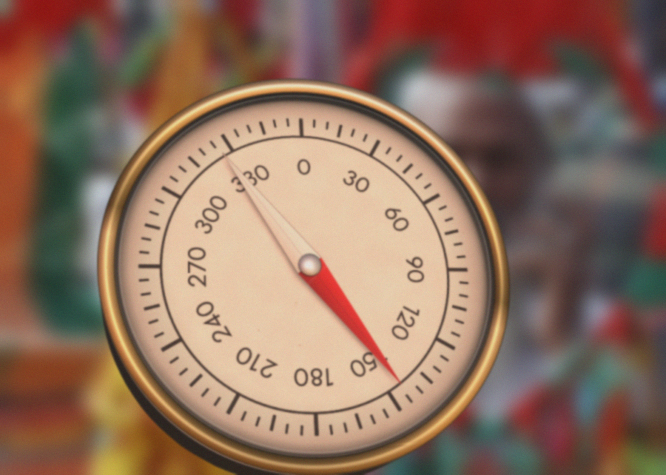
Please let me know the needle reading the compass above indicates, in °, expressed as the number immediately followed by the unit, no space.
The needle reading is 145°
